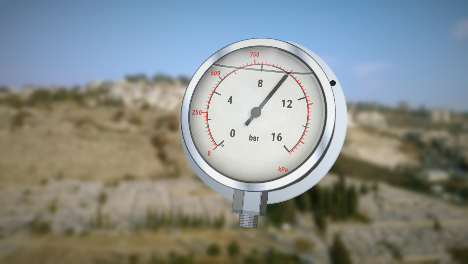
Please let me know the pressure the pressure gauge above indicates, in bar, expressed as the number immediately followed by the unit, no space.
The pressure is 10bar
